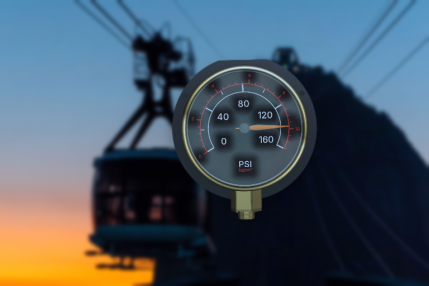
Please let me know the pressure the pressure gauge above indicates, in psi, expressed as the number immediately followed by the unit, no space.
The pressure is 140psi
